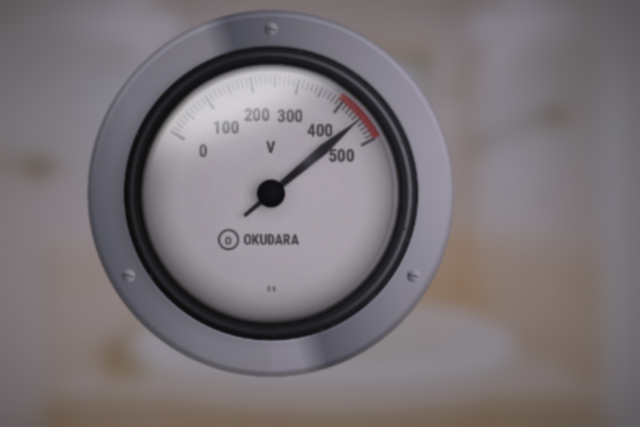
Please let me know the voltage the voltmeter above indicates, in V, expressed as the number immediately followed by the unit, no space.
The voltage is 450V
